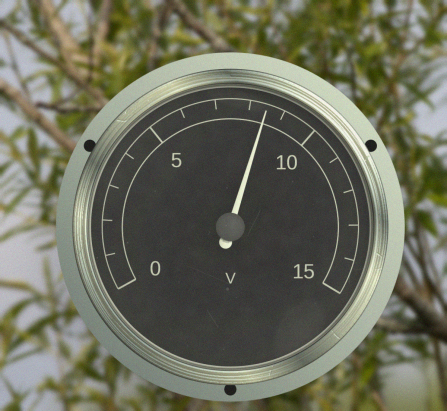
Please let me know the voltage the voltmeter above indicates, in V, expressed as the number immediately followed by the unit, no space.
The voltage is 8.5V
